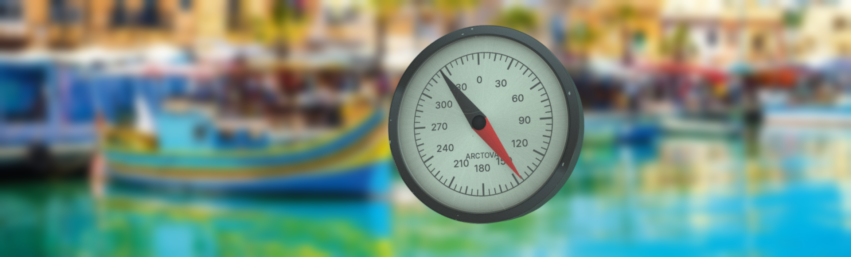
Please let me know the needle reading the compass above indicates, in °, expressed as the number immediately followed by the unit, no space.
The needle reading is 145°
